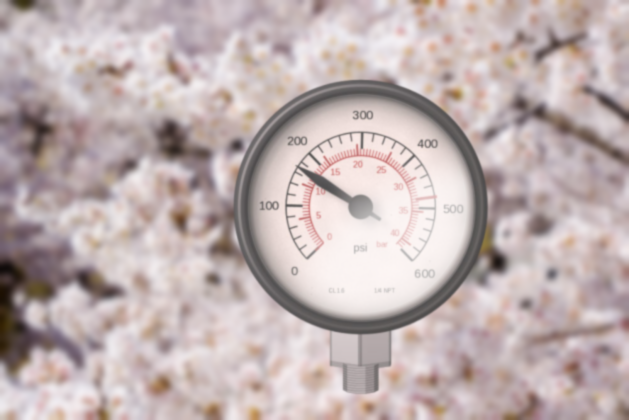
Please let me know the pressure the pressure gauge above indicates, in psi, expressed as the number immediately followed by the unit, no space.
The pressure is 170psi
